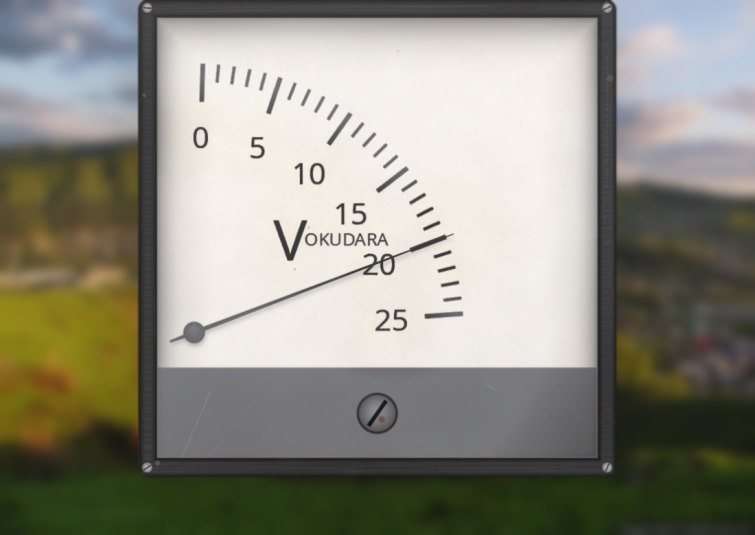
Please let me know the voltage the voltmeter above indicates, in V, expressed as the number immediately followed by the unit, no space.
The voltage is 20V
